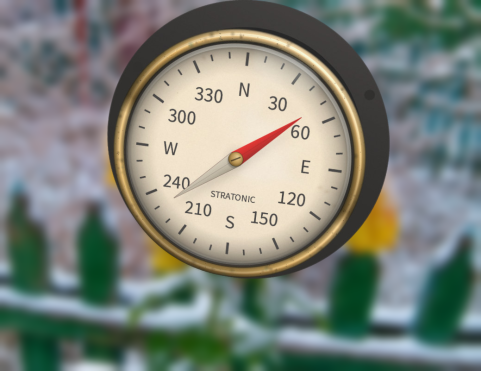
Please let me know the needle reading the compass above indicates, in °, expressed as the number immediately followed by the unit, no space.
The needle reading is 50°
